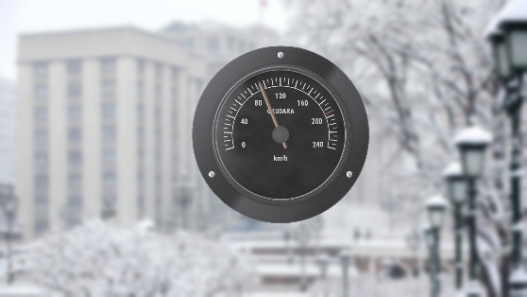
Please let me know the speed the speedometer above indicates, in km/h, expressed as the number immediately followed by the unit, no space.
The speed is 95km/h
